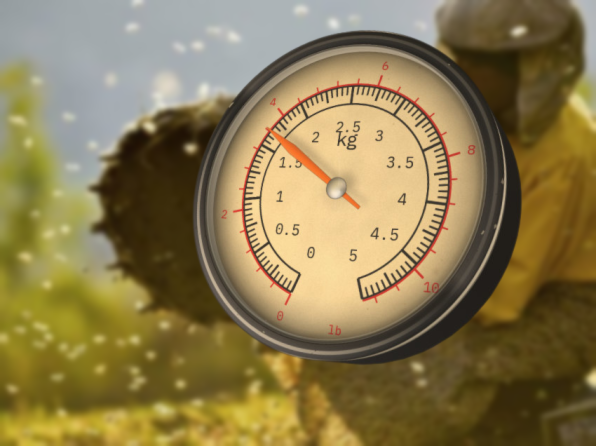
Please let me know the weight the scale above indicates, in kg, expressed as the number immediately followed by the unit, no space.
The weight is 1.65kg
